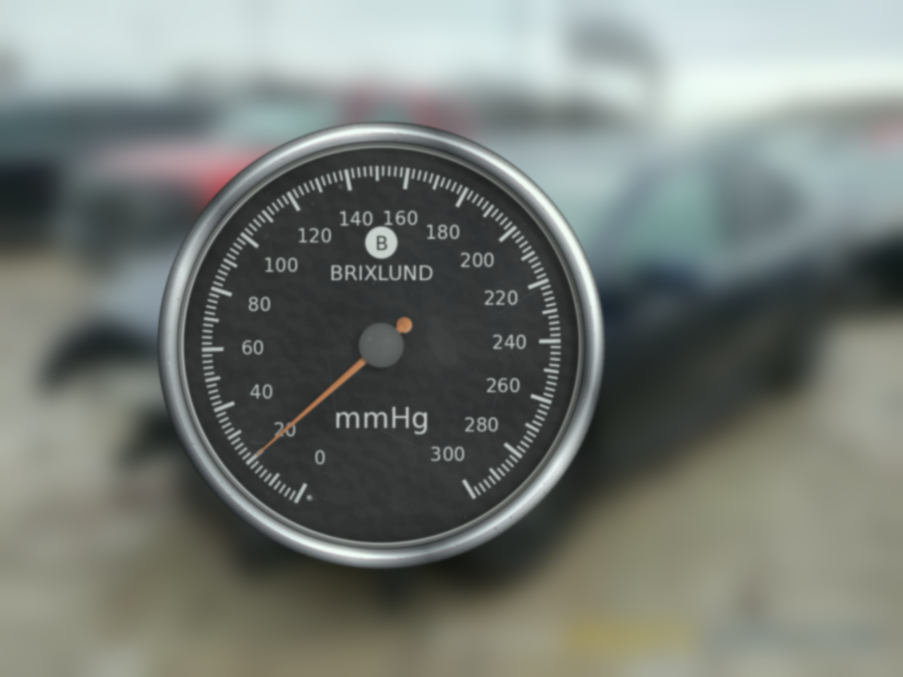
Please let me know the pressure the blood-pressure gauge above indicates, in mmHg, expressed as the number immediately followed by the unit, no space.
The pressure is 20mmHg
